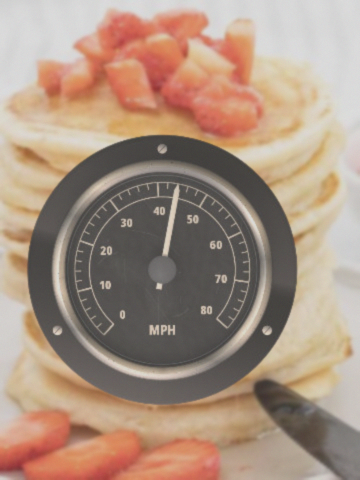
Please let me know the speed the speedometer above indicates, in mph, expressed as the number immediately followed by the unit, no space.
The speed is 44mph
